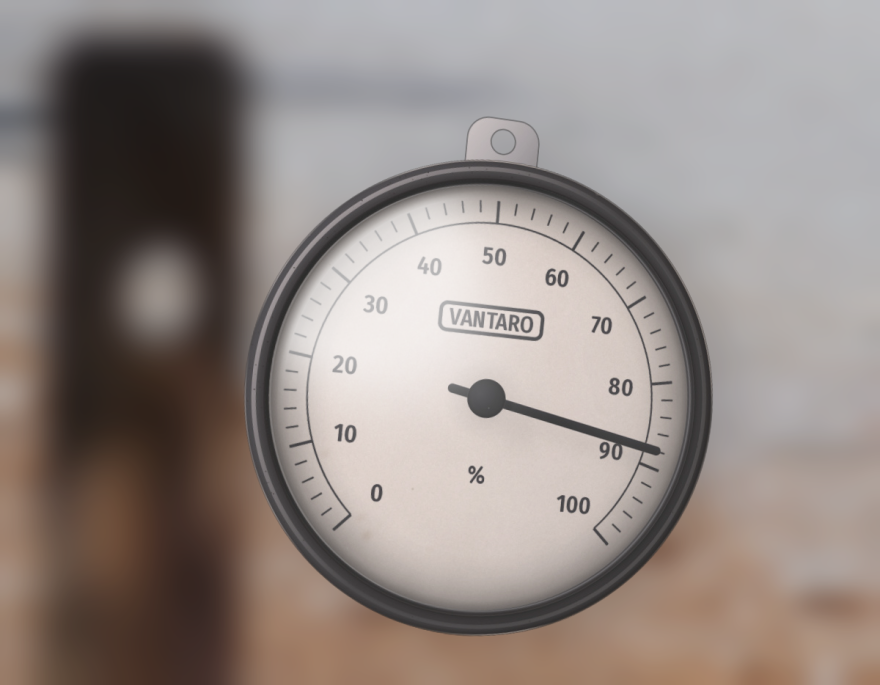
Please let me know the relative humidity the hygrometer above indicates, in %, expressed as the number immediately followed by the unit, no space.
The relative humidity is 88%
